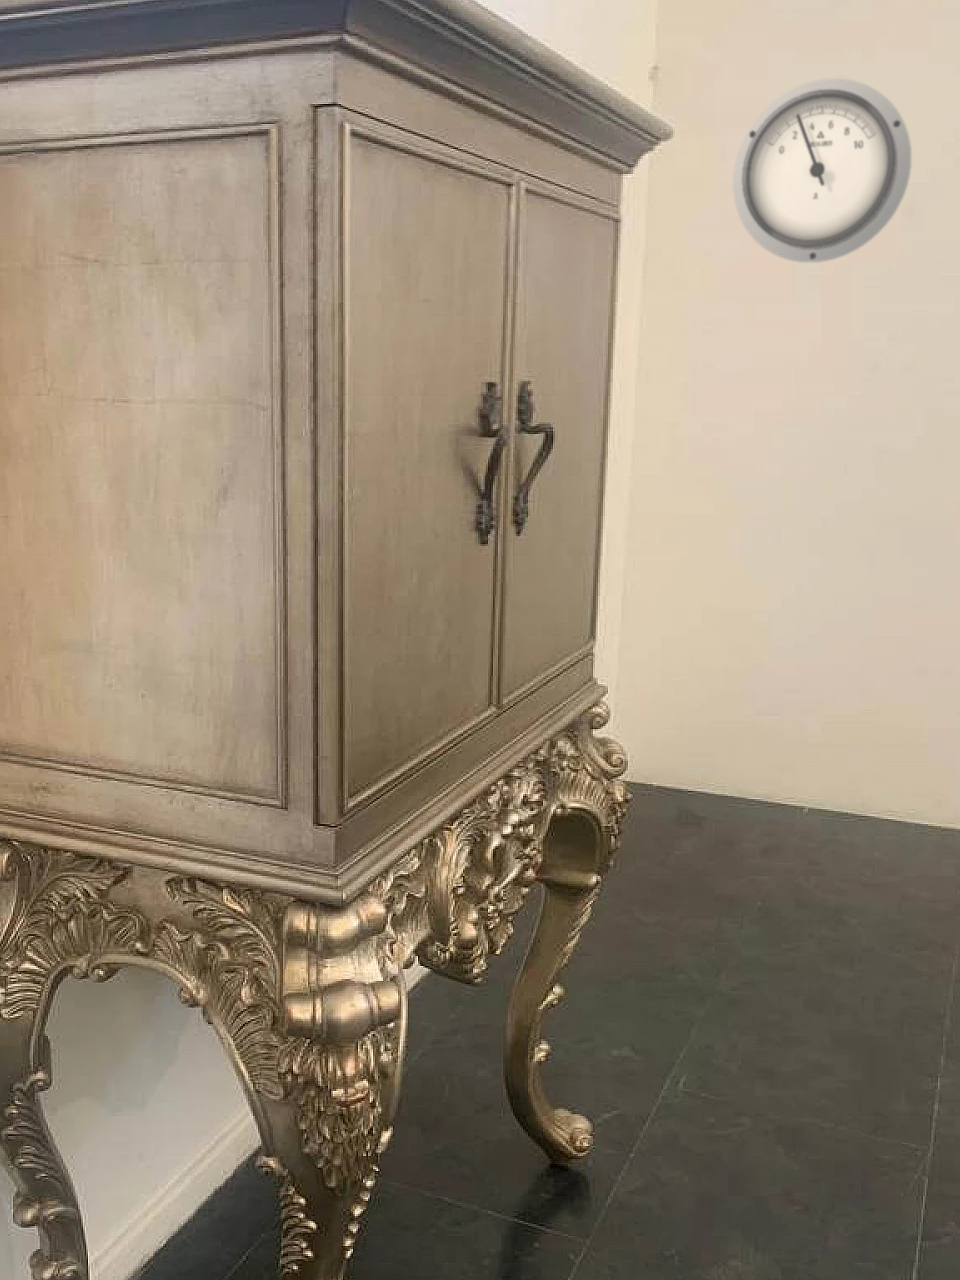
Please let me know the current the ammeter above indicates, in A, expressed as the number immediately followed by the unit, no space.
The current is 3A
